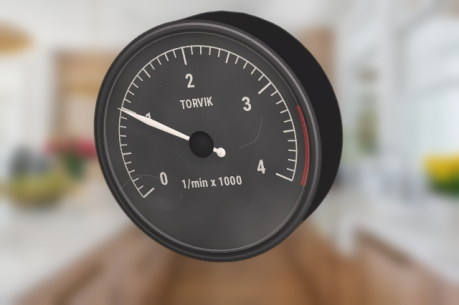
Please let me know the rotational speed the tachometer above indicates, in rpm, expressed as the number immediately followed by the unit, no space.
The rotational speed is 1000rpm
